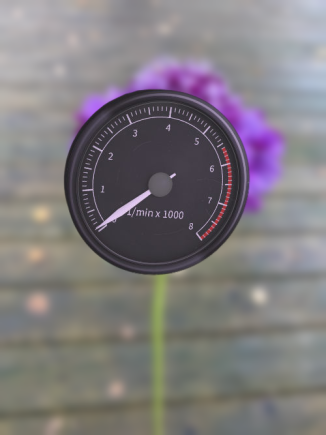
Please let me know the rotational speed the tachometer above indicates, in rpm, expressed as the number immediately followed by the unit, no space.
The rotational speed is 100rpm
